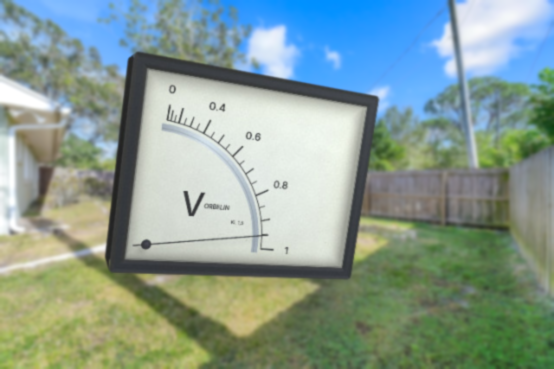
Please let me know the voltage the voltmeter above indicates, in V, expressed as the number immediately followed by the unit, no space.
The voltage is 0.95V
